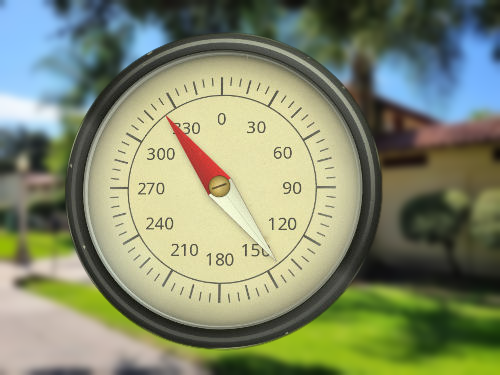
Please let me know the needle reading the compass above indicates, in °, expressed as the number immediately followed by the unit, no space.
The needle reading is 322.5°
